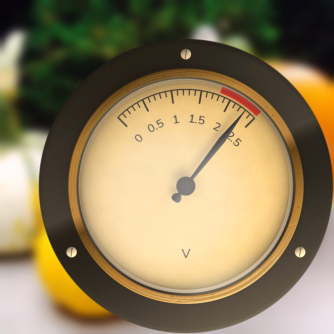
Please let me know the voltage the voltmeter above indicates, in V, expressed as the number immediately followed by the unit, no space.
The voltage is 2.3V
